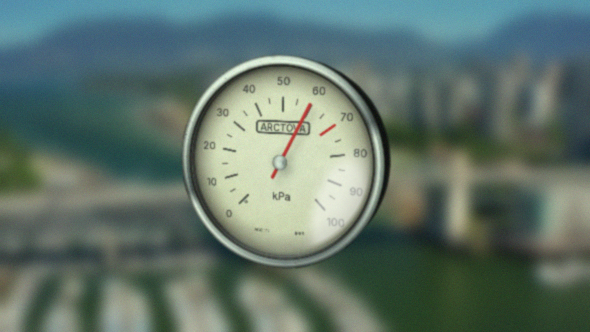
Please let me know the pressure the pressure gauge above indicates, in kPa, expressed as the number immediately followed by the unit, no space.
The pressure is 60kPa
